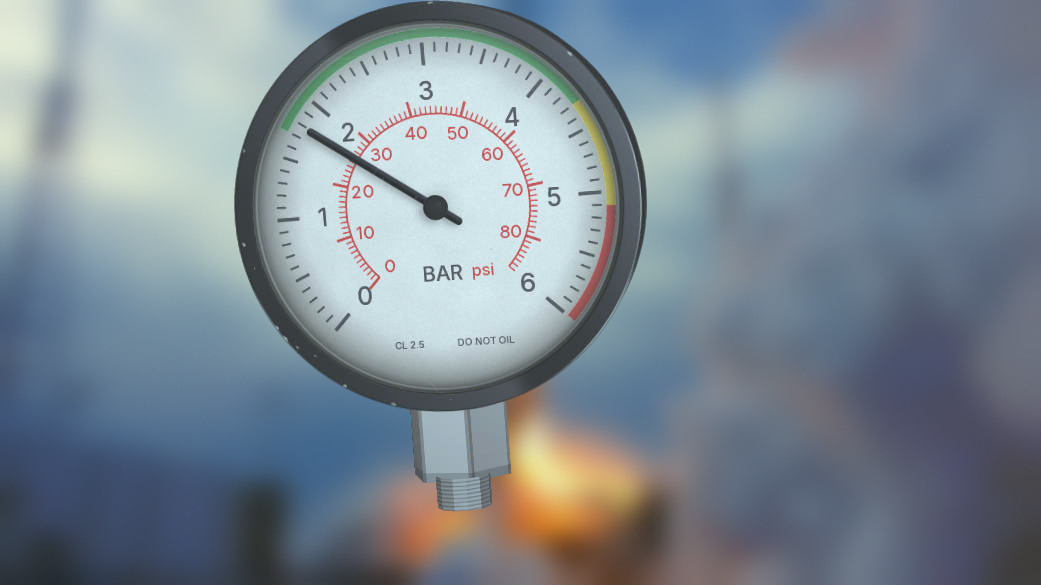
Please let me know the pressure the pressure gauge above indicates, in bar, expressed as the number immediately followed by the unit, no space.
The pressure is 1.8bar
